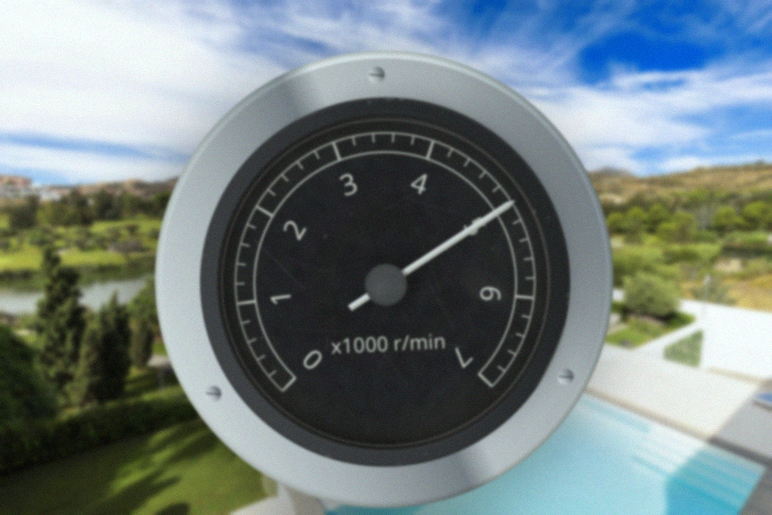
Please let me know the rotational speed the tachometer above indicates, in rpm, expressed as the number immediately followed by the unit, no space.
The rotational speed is 5000rpm
